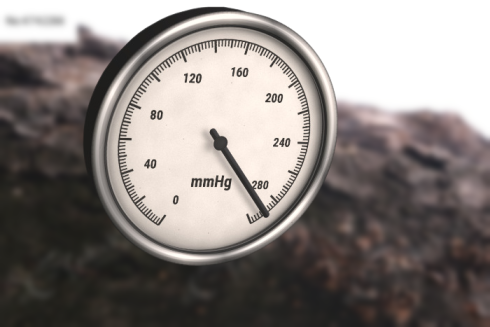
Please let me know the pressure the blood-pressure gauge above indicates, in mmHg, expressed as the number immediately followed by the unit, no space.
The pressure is 290mmHg
